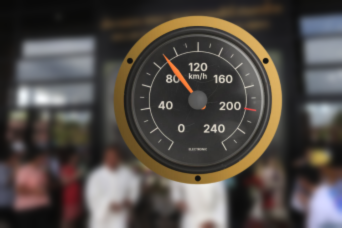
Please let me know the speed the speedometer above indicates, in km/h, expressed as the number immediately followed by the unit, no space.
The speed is 90km/h
